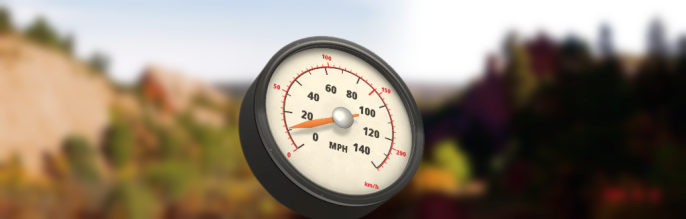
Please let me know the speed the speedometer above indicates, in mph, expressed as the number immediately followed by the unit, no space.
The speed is 10mph
